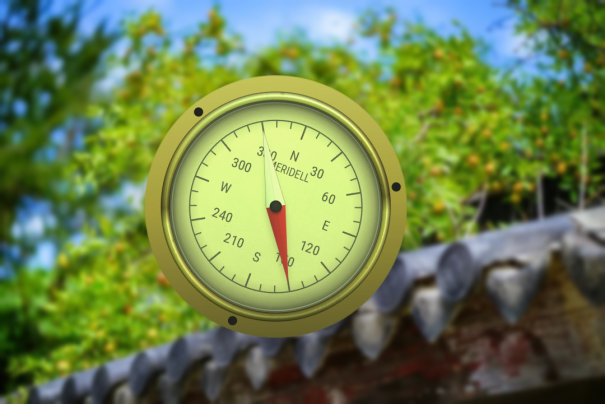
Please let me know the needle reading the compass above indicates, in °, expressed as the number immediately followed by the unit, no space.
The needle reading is 150°
